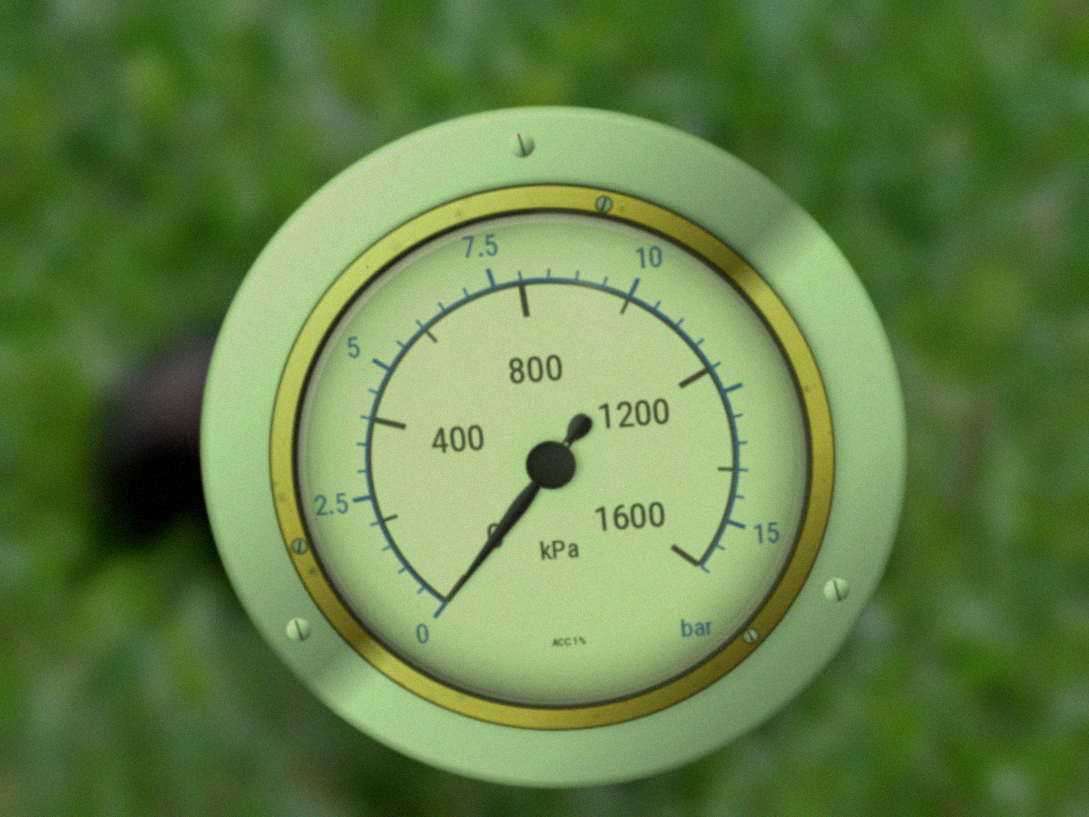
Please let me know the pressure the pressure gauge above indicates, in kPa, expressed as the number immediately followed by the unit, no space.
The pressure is 0kPa
